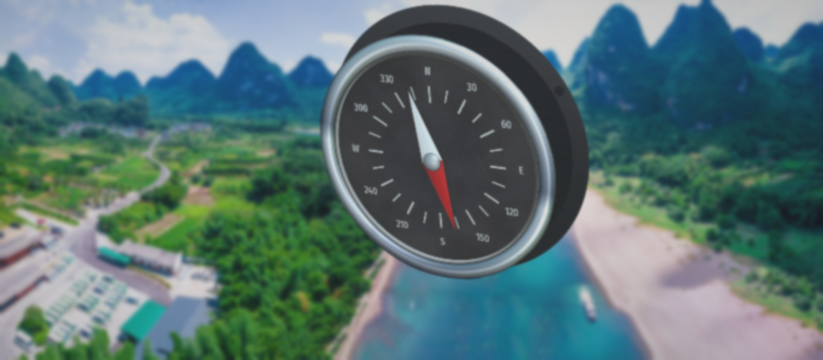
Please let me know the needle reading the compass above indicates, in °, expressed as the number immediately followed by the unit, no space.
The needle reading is 165°
